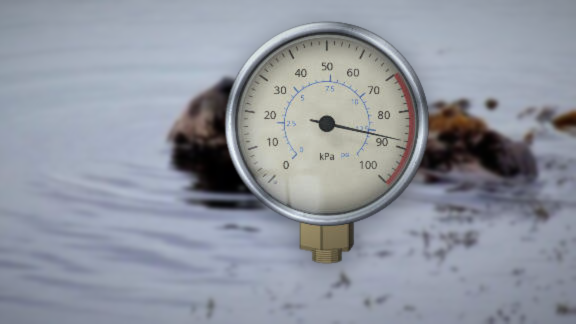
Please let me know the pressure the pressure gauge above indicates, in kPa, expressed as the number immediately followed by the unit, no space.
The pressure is 88kPa
